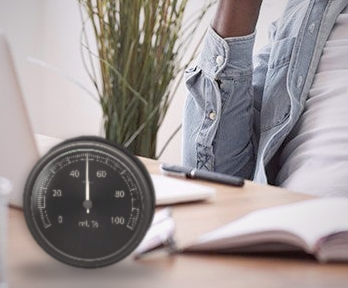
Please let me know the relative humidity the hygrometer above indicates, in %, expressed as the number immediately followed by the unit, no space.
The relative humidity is 50%
